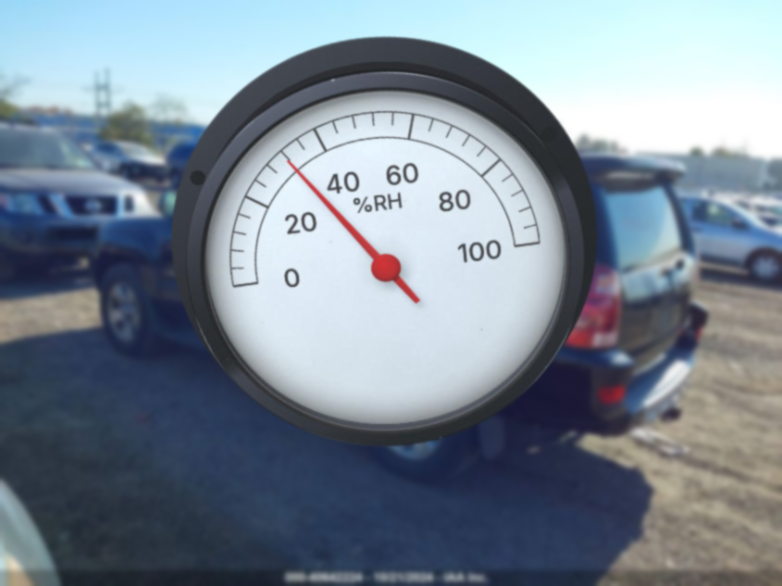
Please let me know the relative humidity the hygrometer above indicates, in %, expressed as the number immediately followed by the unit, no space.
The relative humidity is 32%
